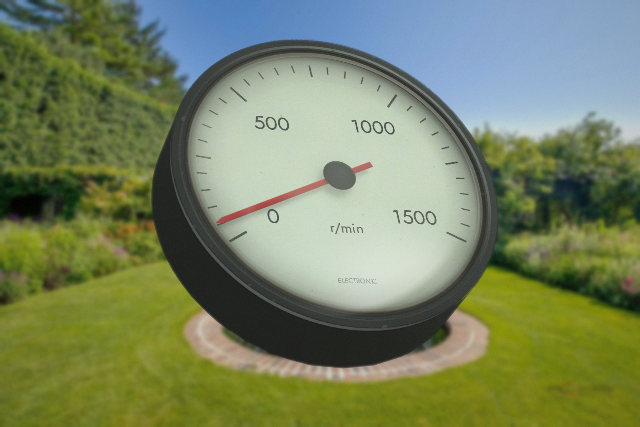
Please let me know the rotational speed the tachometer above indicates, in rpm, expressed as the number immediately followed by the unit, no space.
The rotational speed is 50rpm
